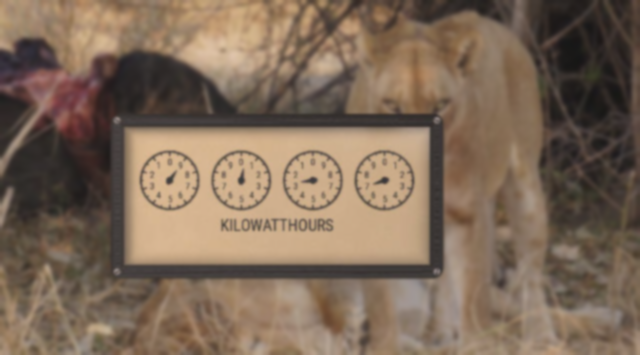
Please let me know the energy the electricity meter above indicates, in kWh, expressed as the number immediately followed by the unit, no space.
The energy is 9027kWh
